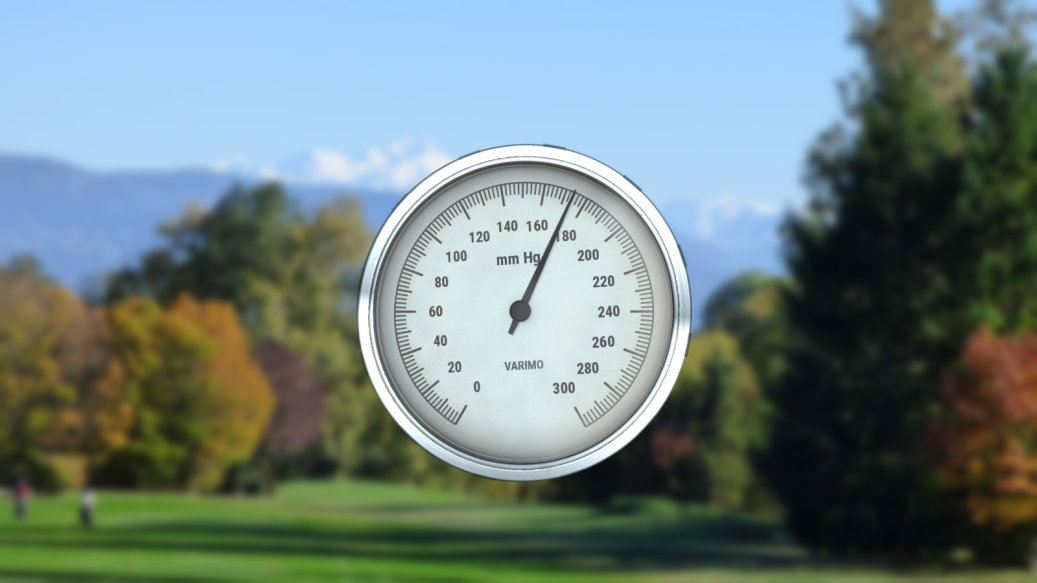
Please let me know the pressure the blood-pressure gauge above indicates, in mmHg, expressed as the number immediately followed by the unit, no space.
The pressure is 174mmHg
